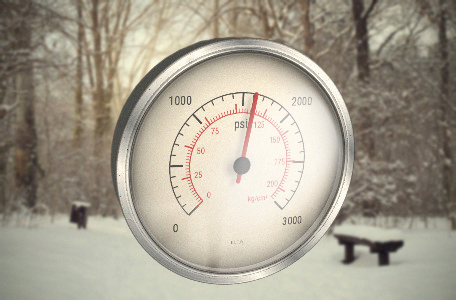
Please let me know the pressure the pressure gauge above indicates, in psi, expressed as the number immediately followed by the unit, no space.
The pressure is 1600psi
